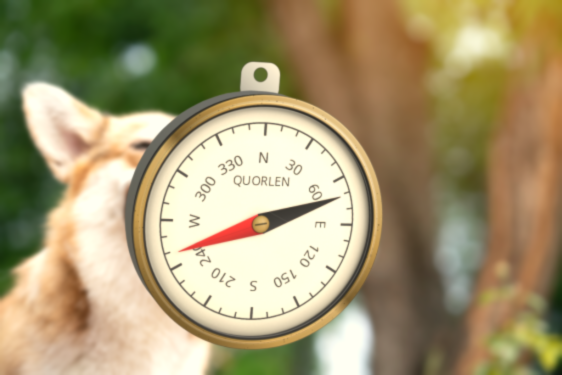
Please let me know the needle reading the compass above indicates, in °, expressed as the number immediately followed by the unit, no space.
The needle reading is 250°
